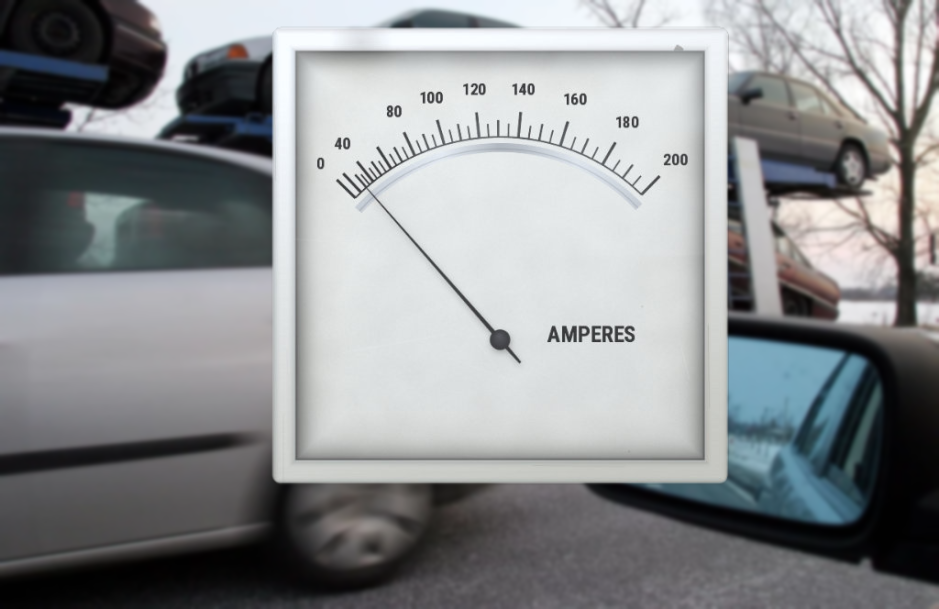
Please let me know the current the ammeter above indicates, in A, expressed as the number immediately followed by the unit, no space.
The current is 30A
